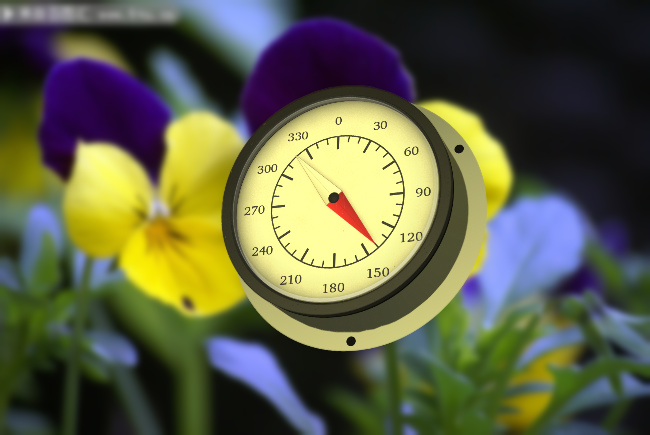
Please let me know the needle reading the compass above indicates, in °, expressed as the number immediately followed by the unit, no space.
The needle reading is 140°
